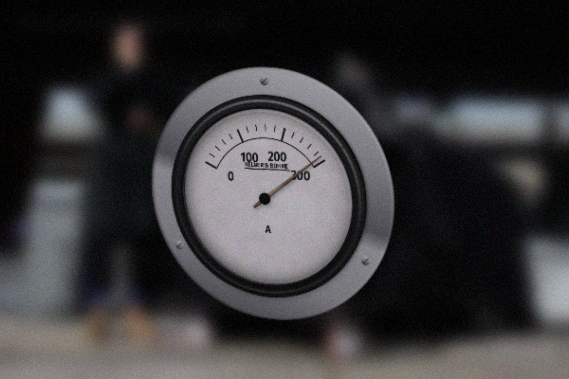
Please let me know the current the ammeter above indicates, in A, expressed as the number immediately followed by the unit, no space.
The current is 290A
